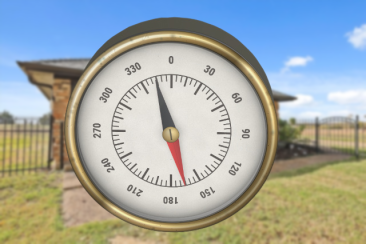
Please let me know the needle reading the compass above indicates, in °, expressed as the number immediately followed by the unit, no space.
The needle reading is 165°
